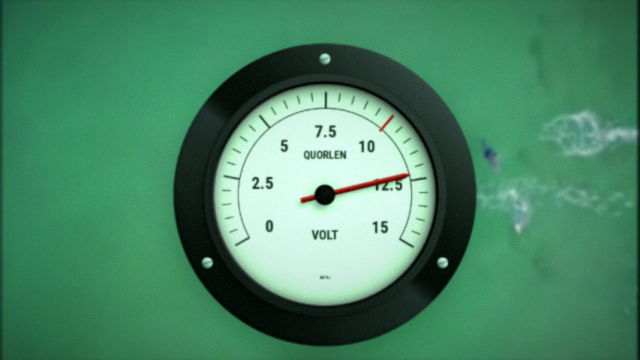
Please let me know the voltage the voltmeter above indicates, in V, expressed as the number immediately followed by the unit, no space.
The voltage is 12.25V
